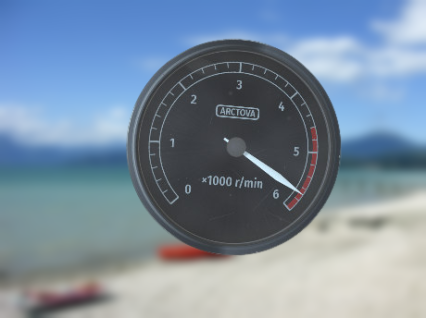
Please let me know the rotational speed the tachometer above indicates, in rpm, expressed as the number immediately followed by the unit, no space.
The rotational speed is 5700rpm
